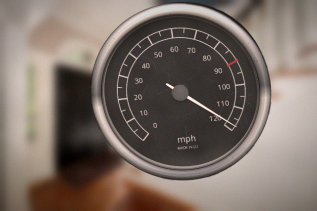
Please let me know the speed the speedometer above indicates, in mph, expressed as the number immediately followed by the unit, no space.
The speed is 117.5mph
